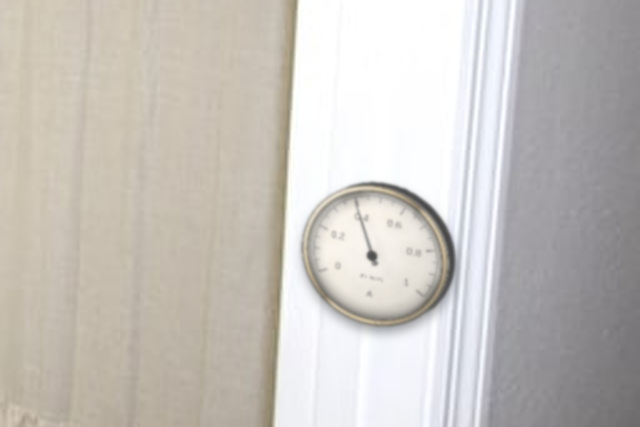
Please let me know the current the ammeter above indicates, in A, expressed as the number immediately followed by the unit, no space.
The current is 0.4A
